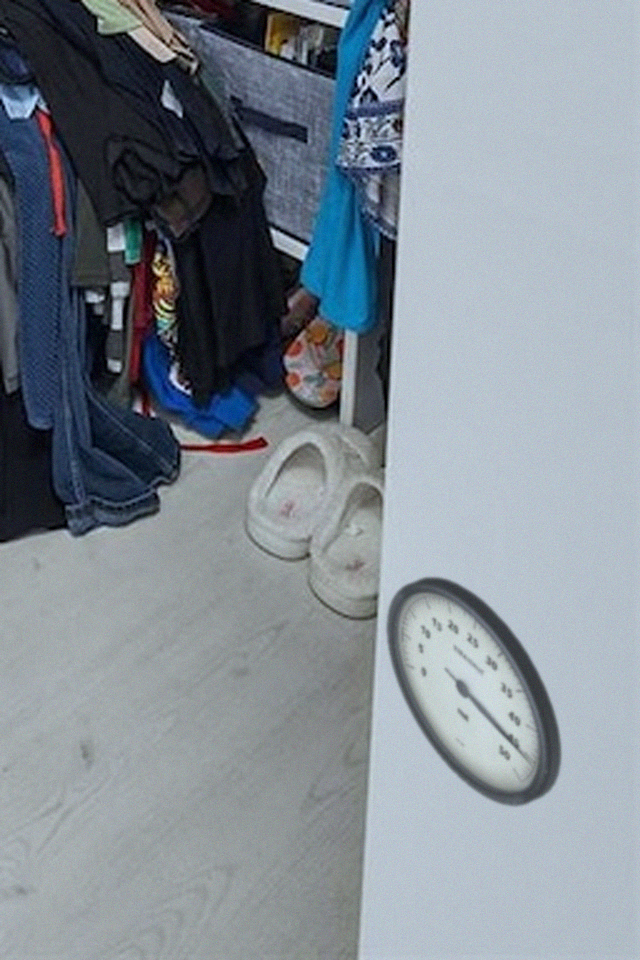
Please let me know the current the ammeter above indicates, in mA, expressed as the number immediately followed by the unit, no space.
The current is 45mA
